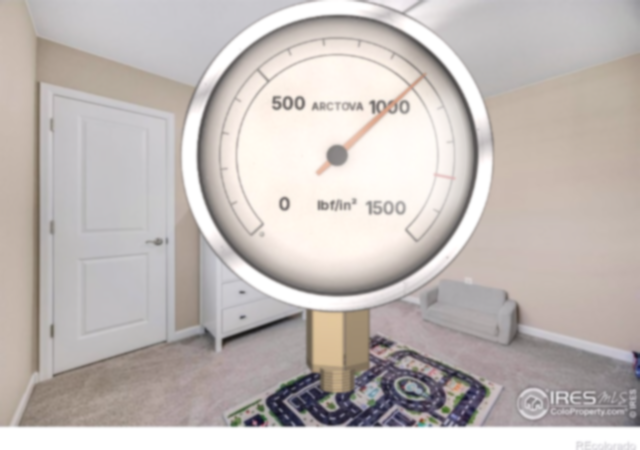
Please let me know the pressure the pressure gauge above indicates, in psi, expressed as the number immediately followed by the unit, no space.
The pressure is 1000psi
